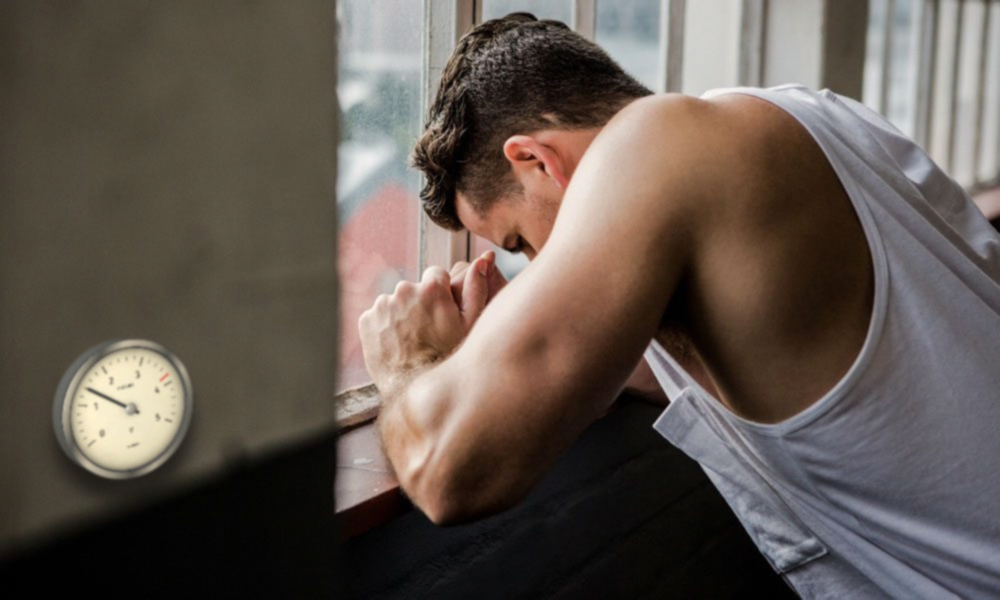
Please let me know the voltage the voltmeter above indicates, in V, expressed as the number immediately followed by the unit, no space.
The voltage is 1.4V
